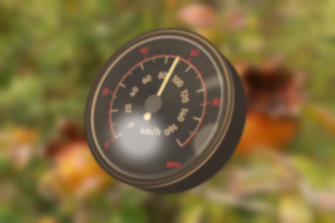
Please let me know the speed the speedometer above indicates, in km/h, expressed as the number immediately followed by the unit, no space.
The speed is 90km/h
